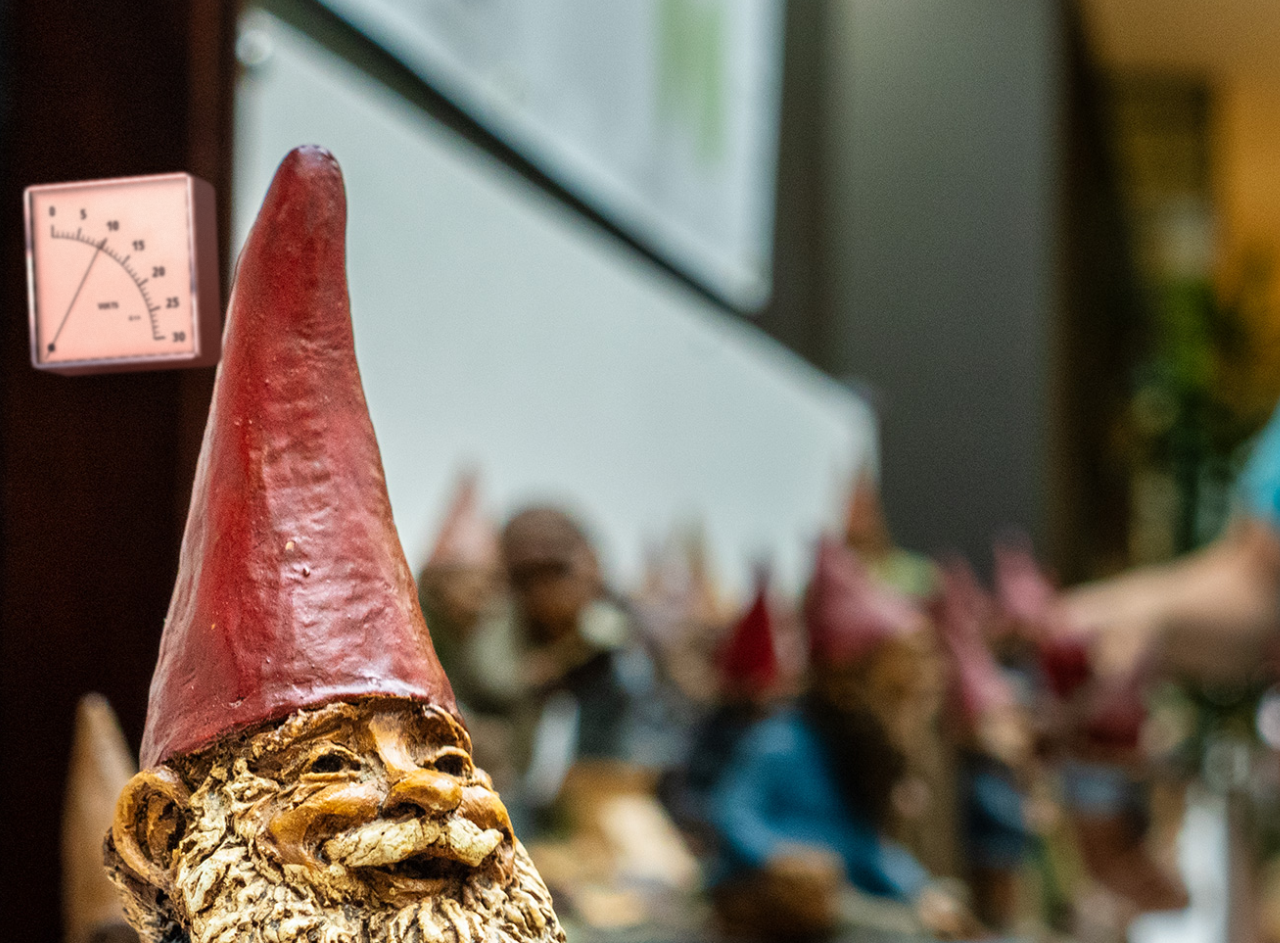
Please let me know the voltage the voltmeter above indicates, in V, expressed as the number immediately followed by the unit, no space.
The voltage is 10V
